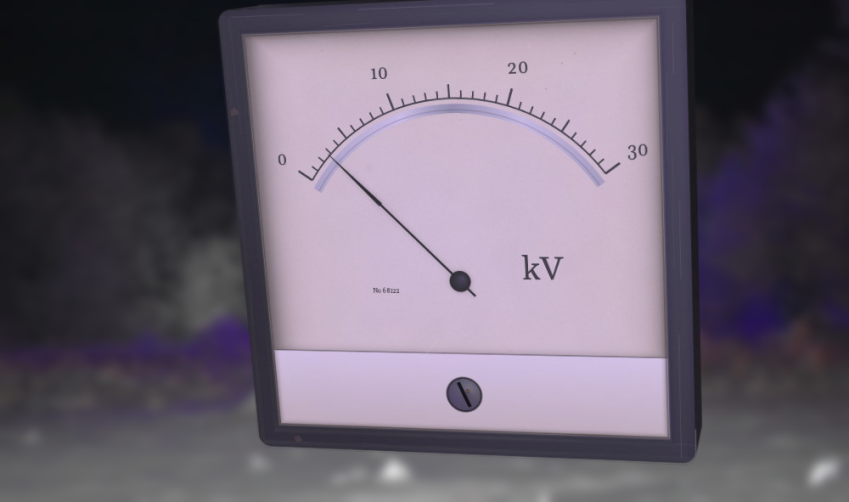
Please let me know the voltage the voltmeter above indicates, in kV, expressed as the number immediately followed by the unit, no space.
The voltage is 3kV
